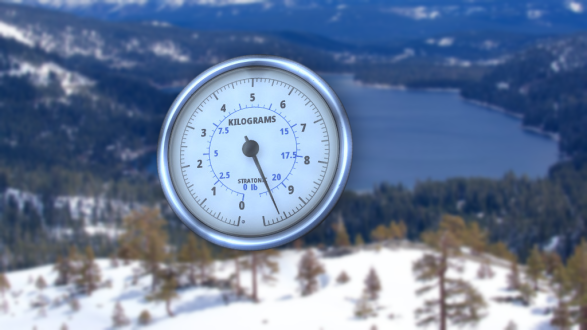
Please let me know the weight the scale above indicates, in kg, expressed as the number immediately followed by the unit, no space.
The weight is 9.6kg
